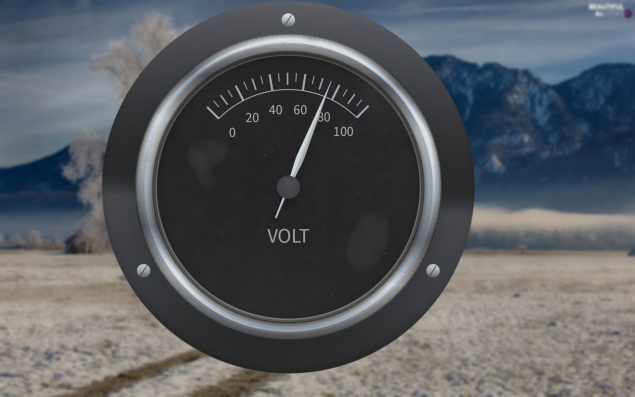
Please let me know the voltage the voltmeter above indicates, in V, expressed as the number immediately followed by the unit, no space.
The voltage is 75V
